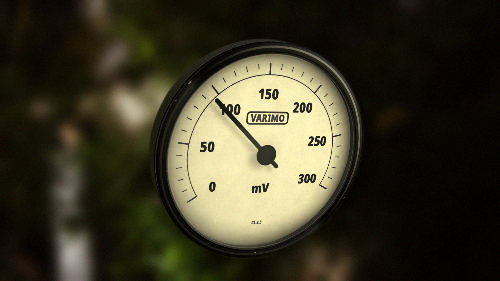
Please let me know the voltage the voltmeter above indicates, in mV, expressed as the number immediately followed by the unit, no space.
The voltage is 95mV
